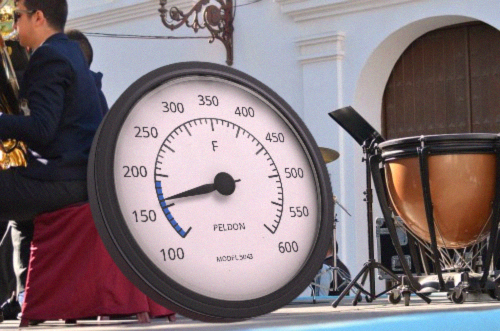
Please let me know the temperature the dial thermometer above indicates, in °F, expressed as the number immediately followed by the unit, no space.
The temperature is 160°F
